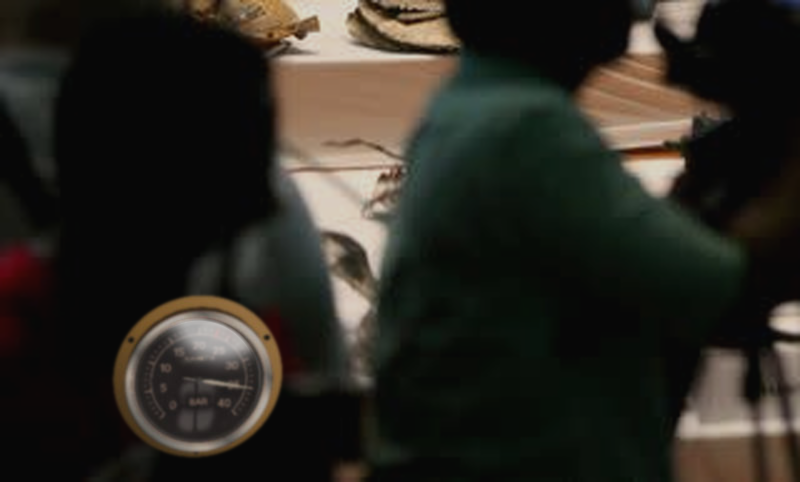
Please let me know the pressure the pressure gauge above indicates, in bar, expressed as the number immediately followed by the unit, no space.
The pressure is 35bar
